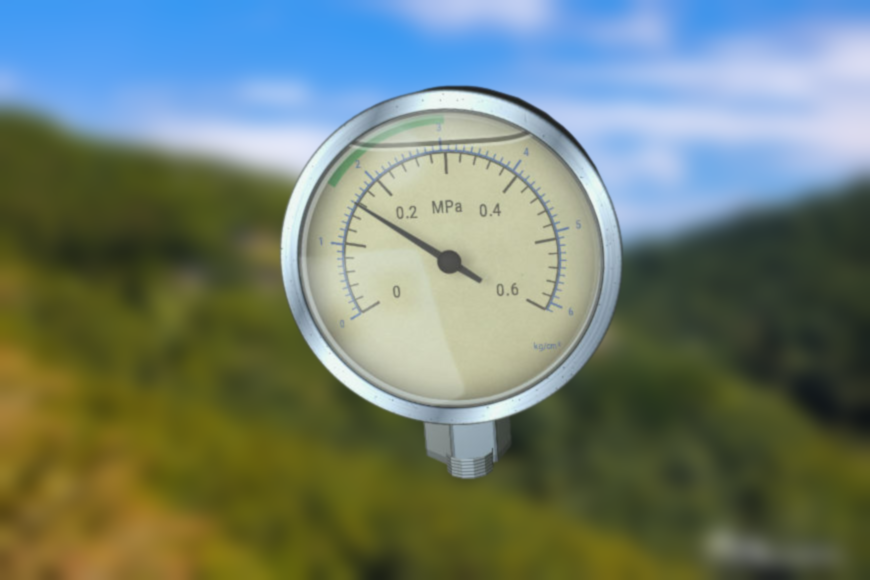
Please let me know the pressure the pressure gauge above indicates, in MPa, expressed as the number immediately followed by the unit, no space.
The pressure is 0.16MPa
